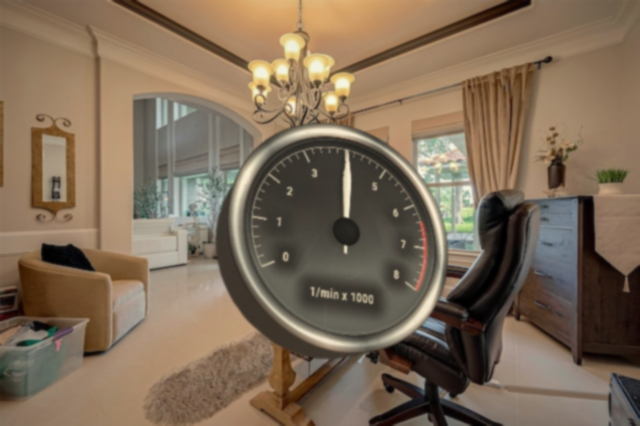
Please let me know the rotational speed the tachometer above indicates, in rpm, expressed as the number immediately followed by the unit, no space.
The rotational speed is 4000rpm
